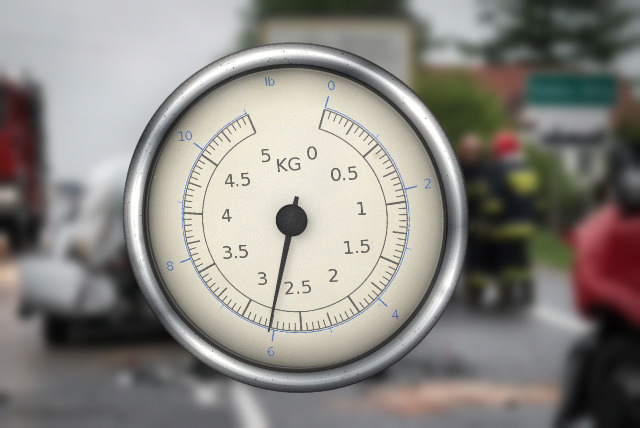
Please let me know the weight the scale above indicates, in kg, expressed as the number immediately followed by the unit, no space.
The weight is 2.75kg
